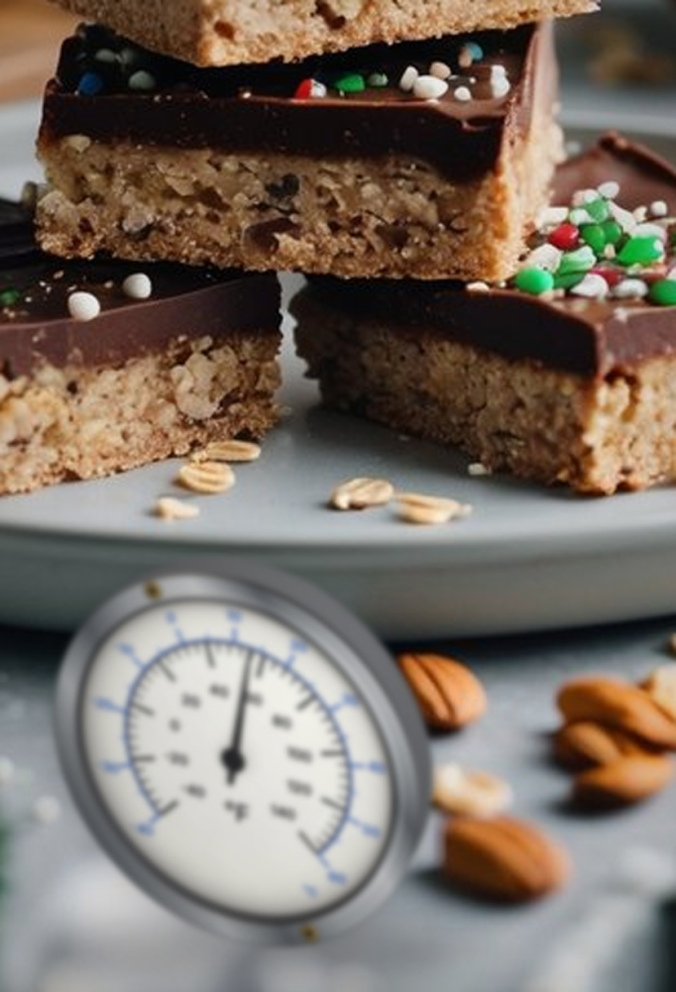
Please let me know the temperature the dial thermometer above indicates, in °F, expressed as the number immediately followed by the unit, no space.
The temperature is 56°F
